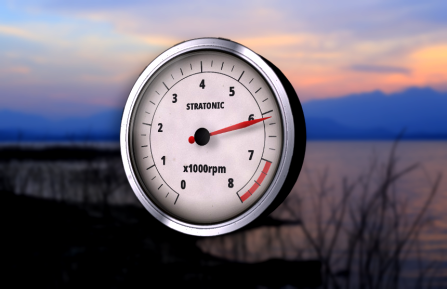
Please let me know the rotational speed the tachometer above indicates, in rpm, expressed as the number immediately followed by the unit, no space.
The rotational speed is 6125rpm
